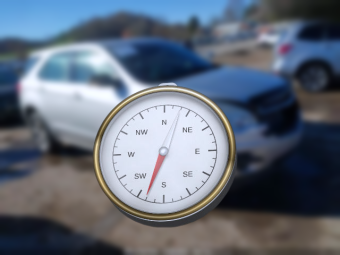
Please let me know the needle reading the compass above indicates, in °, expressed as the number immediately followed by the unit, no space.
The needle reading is 200°
